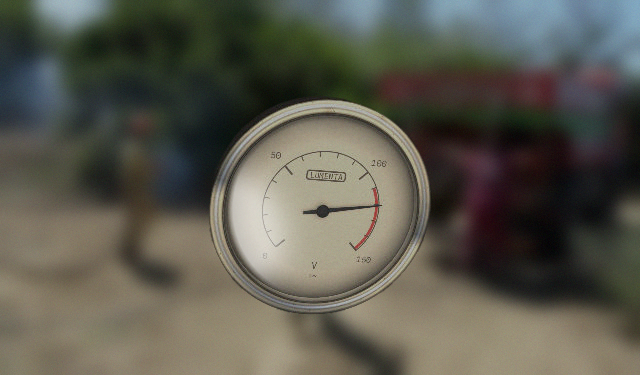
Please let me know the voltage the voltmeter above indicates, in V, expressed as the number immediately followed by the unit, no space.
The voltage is 120V
